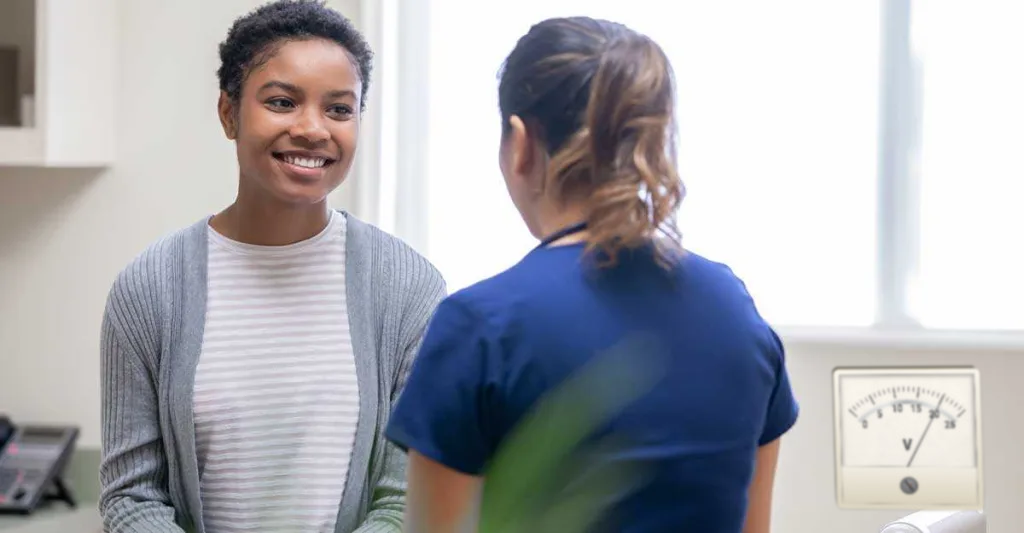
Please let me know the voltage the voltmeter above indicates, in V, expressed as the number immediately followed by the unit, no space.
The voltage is 20V
